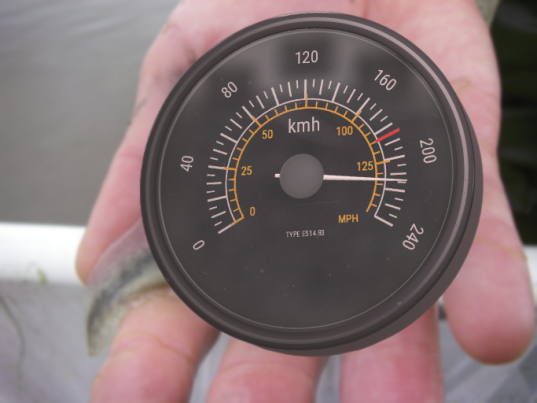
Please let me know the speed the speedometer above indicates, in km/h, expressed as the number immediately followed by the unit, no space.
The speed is 215km/h
